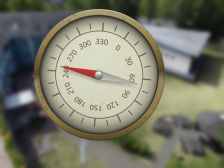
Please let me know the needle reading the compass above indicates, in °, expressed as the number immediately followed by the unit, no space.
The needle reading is 247.5°
